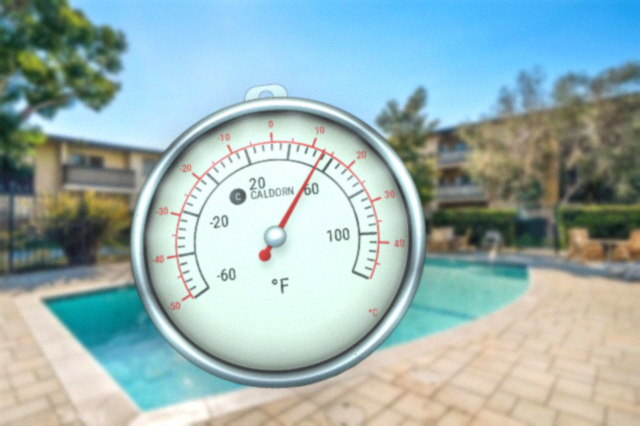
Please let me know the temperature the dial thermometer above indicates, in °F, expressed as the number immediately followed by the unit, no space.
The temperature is 56°F
